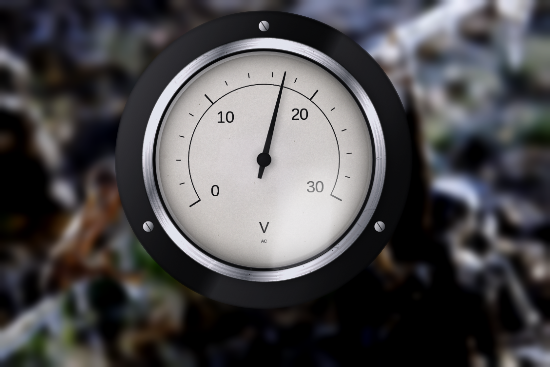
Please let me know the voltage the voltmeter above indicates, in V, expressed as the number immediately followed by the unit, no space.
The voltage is 17V
